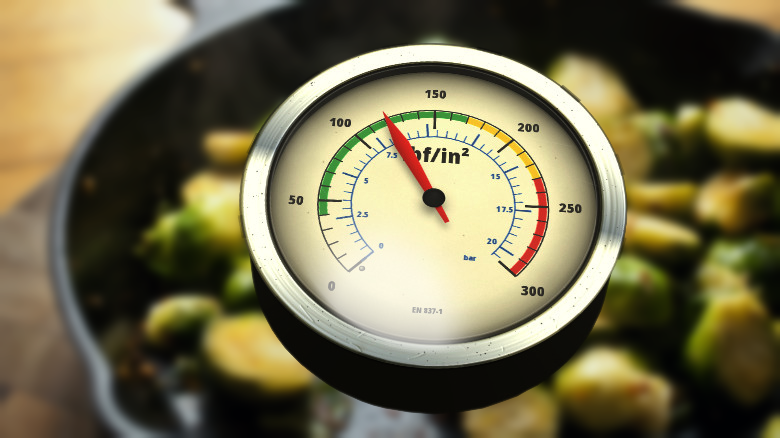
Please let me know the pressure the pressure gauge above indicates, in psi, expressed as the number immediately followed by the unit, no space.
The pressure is 120psi
